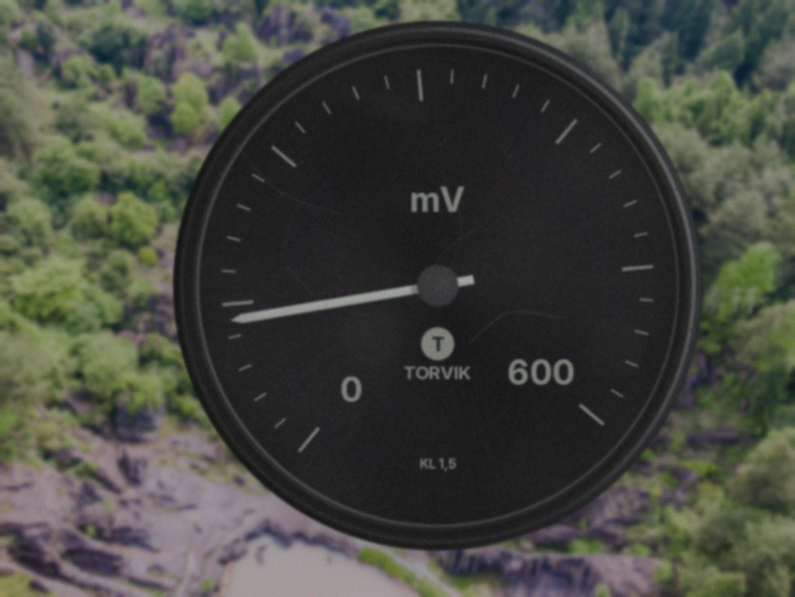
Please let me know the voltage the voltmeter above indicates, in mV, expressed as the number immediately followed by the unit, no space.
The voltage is 90mV
